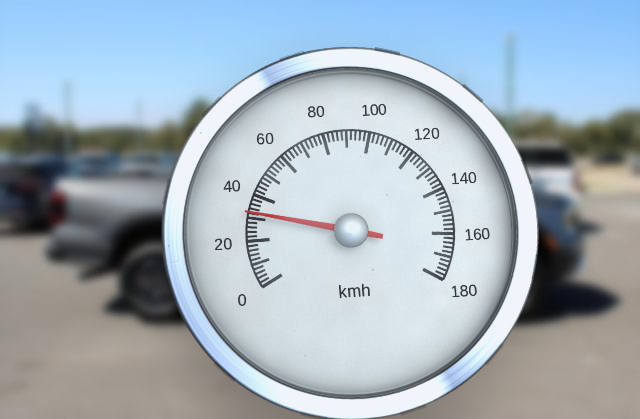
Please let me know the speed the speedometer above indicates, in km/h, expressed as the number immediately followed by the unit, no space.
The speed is 32km/h
